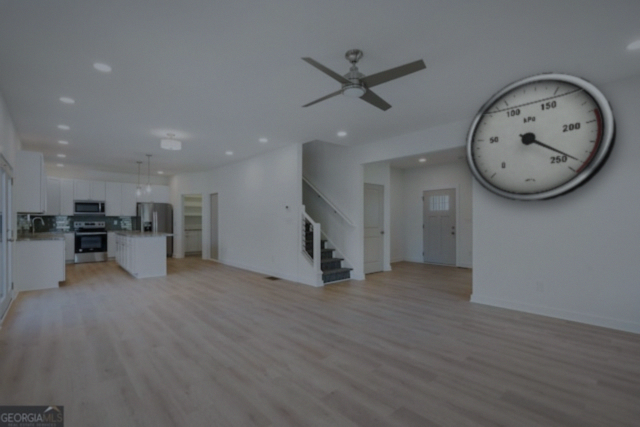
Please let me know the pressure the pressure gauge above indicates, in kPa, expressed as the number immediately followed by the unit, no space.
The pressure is 240kPa
